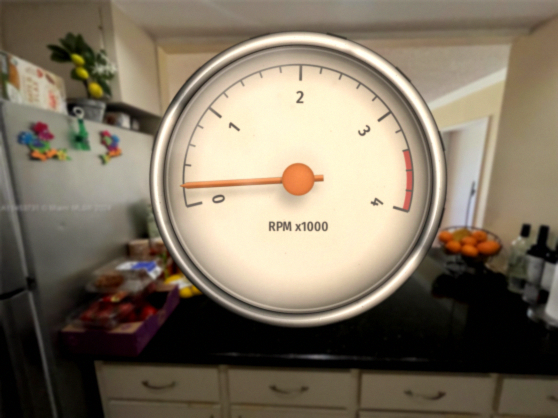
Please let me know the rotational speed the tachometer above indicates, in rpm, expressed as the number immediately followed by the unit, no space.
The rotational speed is 200rpm
